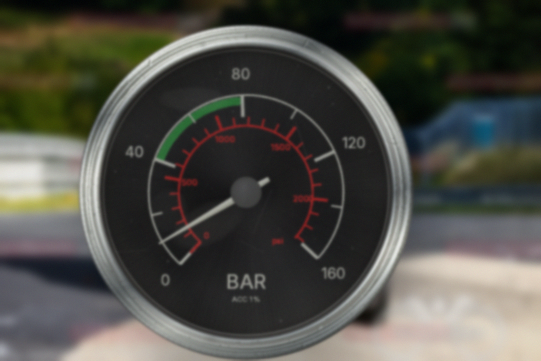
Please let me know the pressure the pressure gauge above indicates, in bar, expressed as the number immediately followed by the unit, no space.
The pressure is 10bar
